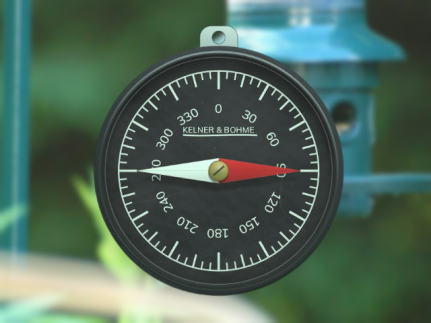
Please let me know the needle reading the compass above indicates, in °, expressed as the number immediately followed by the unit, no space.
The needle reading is 90°
